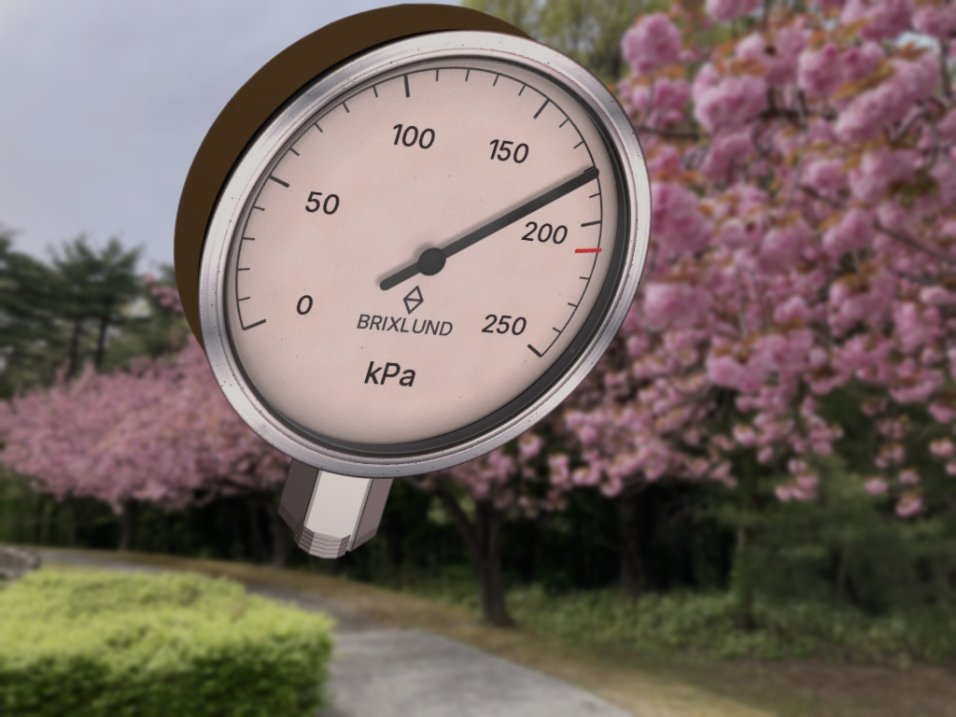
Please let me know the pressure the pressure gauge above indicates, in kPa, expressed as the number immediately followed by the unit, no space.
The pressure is 180kPa
